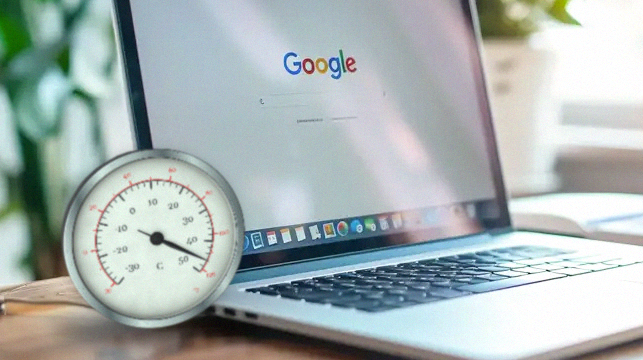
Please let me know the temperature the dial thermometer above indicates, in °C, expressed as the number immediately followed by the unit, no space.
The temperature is 46°C
